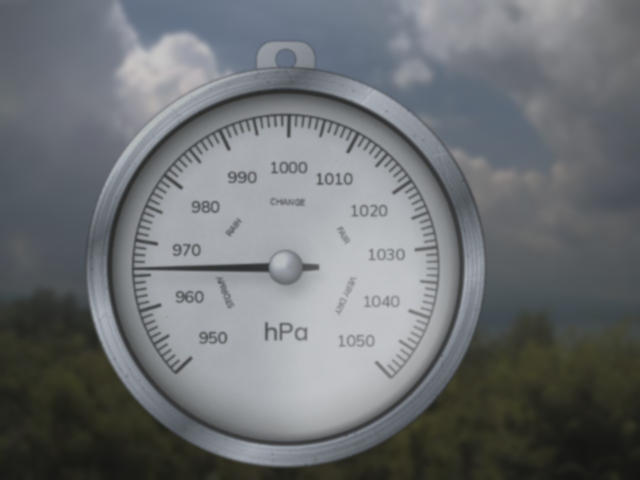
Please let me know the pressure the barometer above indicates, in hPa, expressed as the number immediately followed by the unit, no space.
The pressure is 966hPa
